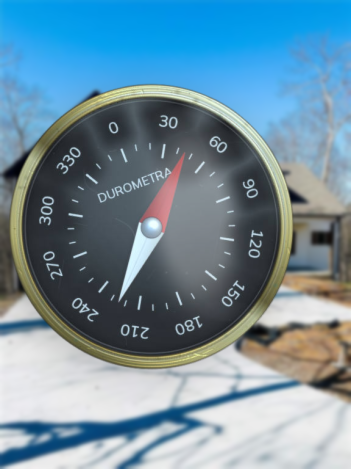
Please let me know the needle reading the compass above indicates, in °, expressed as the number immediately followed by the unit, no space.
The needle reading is 45°
